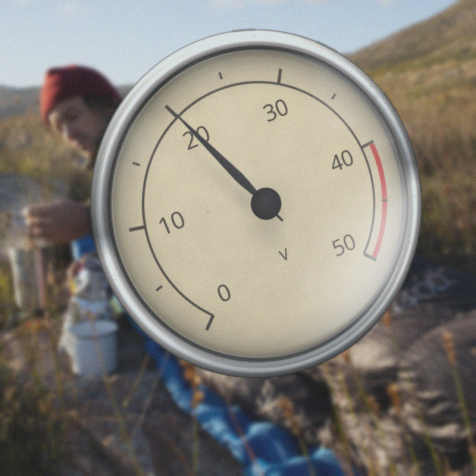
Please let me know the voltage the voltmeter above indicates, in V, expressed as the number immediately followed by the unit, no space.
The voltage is 20V
